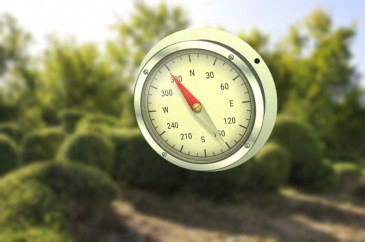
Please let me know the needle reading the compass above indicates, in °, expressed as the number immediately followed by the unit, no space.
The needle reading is 330°
